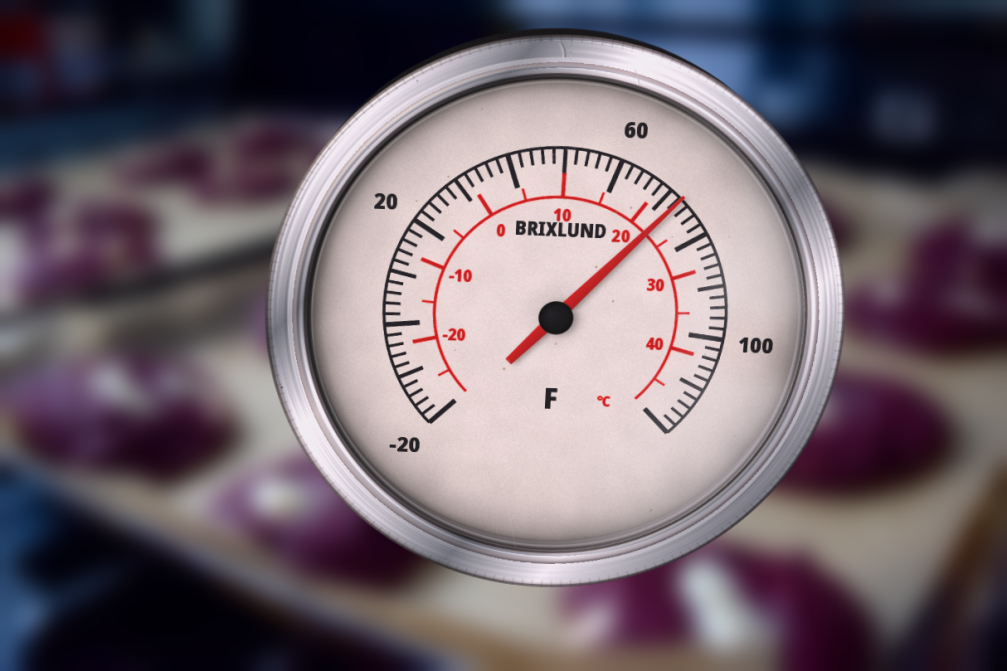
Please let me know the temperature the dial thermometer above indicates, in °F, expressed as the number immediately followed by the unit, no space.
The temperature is 72°F
